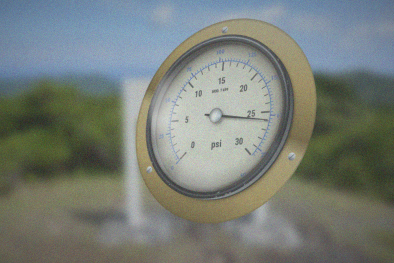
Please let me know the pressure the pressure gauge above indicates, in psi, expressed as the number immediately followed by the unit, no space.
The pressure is 26psi
